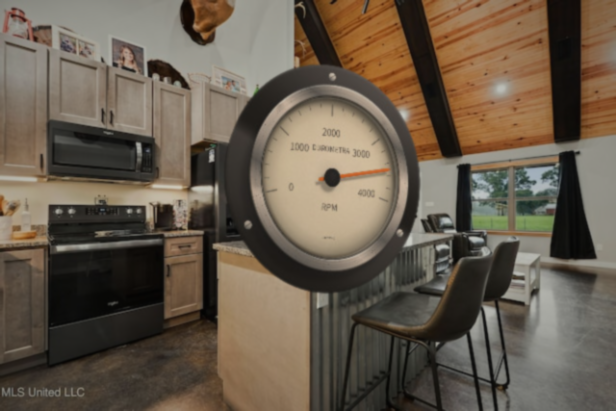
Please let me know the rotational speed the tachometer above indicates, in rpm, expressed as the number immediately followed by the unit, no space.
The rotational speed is 3500rpm
